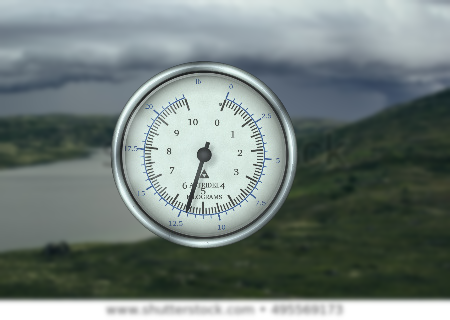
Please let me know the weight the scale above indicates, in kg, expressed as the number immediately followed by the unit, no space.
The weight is 5.5kg
